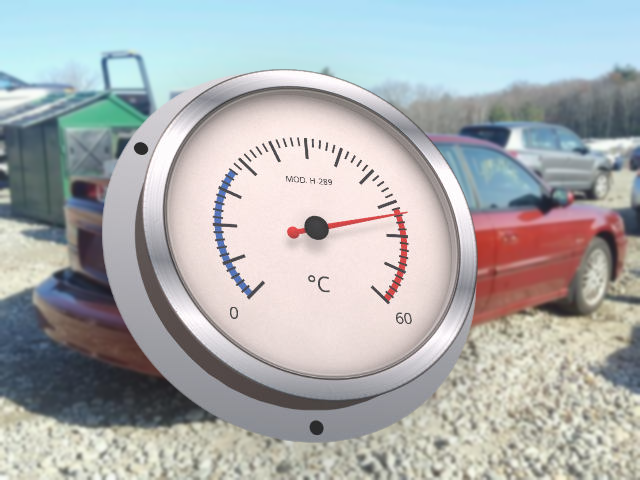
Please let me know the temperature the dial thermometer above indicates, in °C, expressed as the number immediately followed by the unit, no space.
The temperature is 47°C
